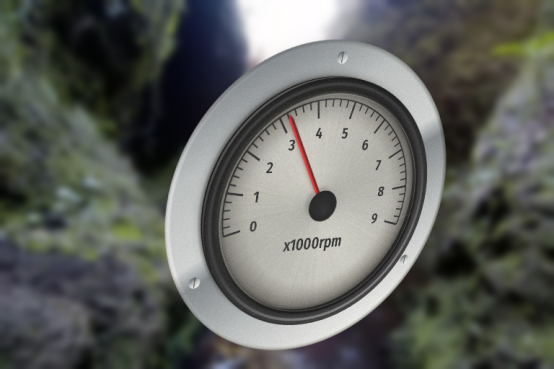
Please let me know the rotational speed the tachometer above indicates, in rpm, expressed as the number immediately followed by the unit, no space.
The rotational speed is 3200rpm
